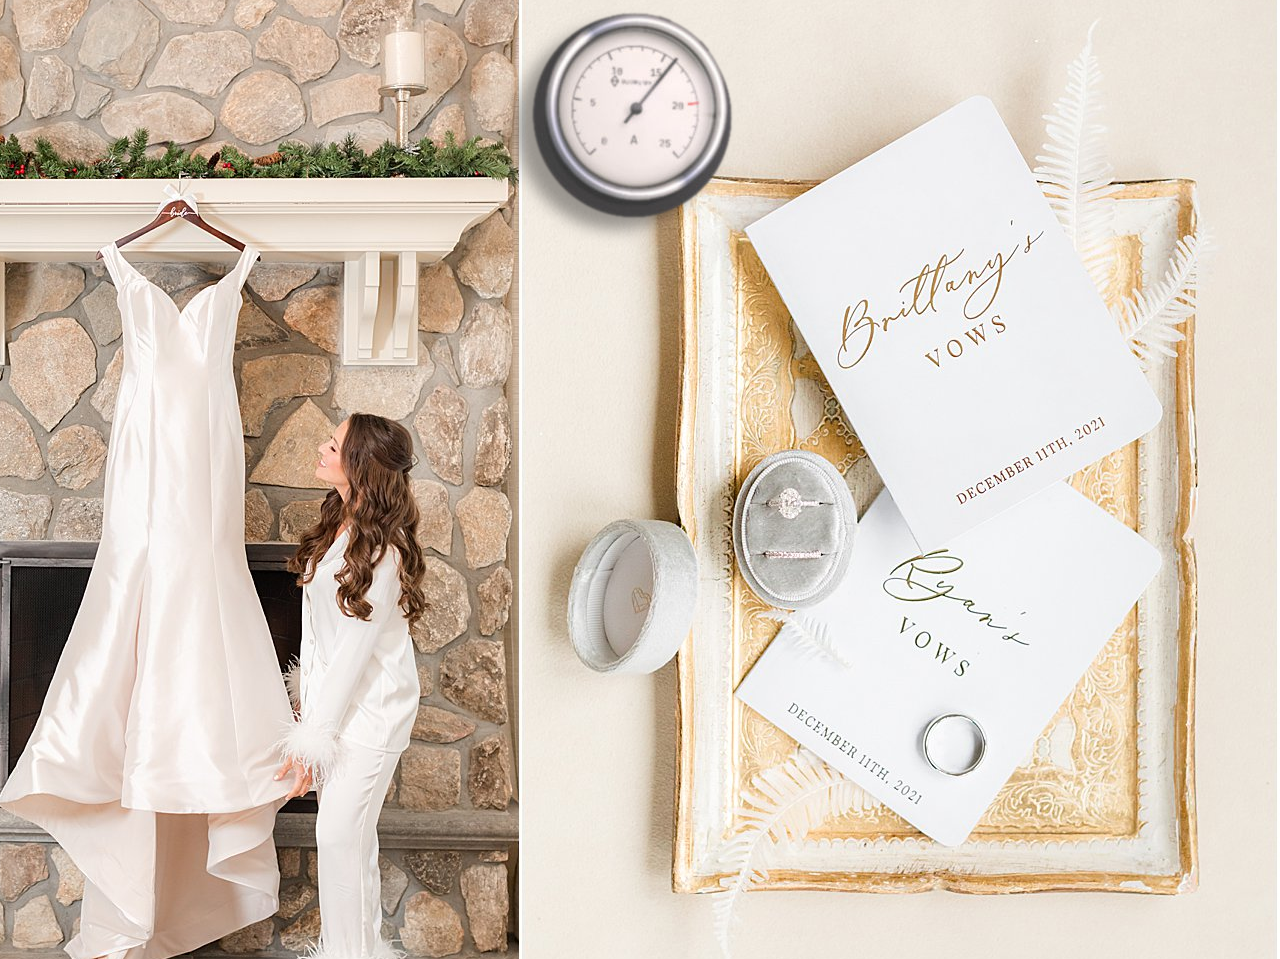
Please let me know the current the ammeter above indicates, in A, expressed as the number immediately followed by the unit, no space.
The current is 16A
